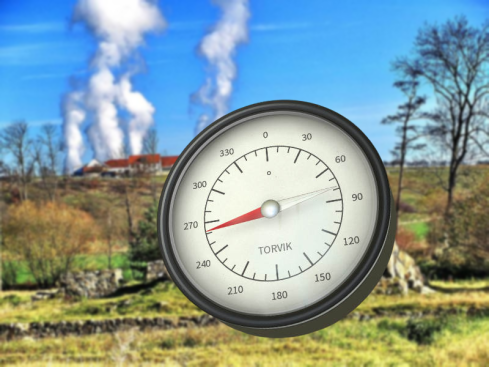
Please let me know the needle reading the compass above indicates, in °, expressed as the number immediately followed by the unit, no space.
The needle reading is 260°
